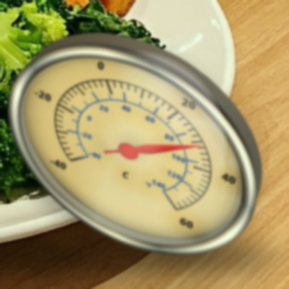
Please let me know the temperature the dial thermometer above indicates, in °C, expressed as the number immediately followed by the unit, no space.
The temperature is 30°C
